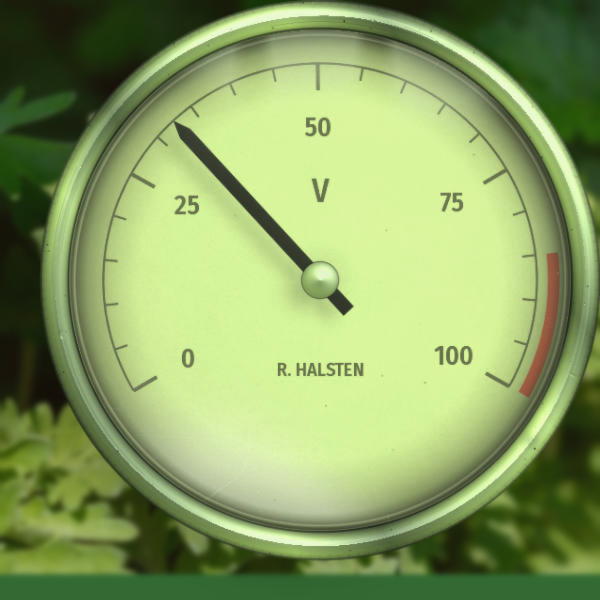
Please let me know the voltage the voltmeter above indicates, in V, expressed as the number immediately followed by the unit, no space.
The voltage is 32.5V
